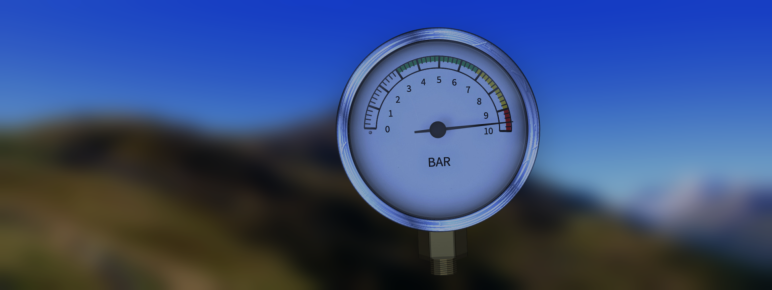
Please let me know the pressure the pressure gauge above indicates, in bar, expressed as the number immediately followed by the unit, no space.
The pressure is 9.6bar
